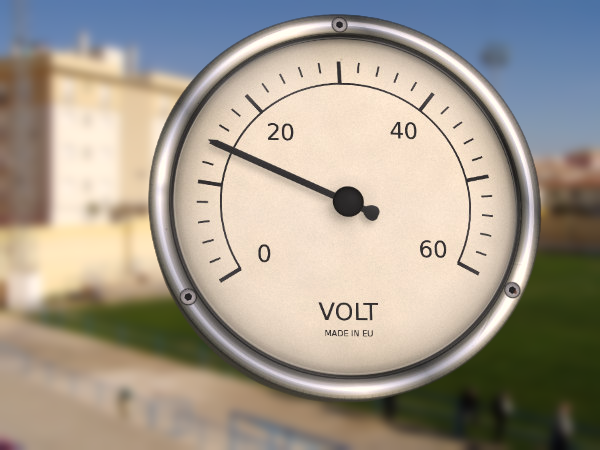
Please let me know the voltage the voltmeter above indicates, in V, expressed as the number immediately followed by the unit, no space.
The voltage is 14V
